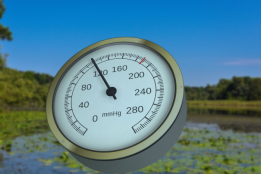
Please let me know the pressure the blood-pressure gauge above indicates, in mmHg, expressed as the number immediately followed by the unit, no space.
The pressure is 120mmHg
